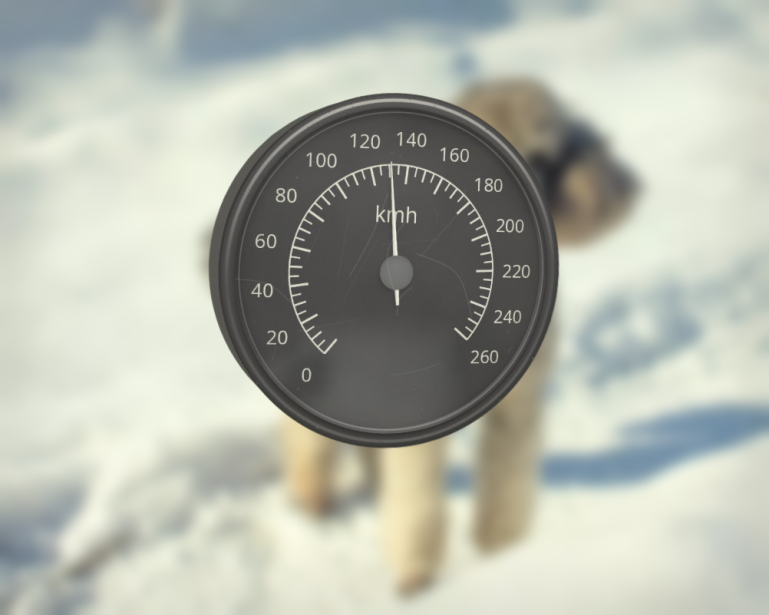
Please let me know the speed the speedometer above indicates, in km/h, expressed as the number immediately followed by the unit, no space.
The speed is 130km/h
